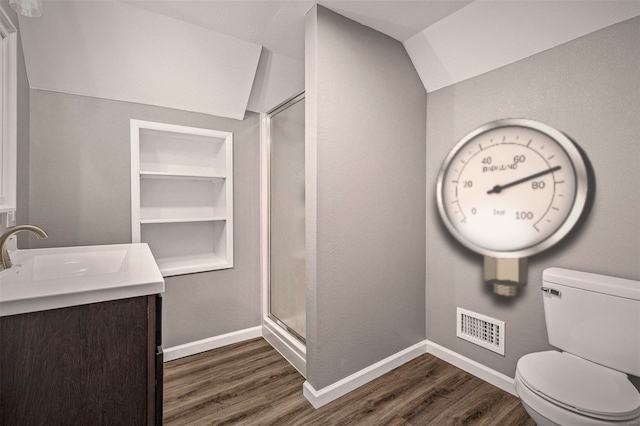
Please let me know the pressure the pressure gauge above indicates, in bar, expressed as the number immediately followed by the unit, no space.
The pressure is 75bar
